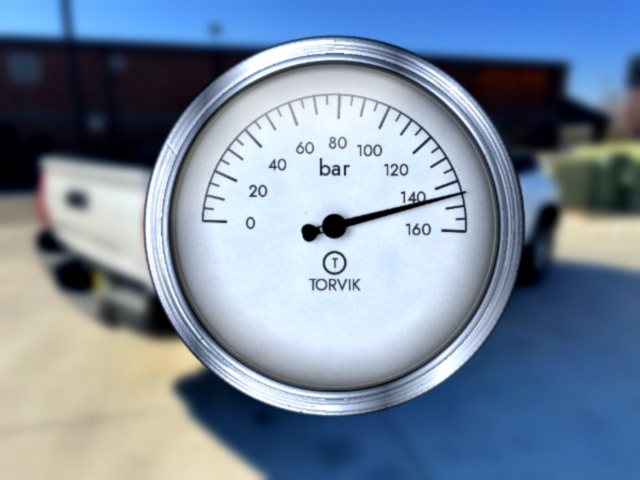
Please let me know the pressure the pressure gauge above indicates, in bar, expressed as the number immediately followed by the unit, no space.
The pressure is 145bar
